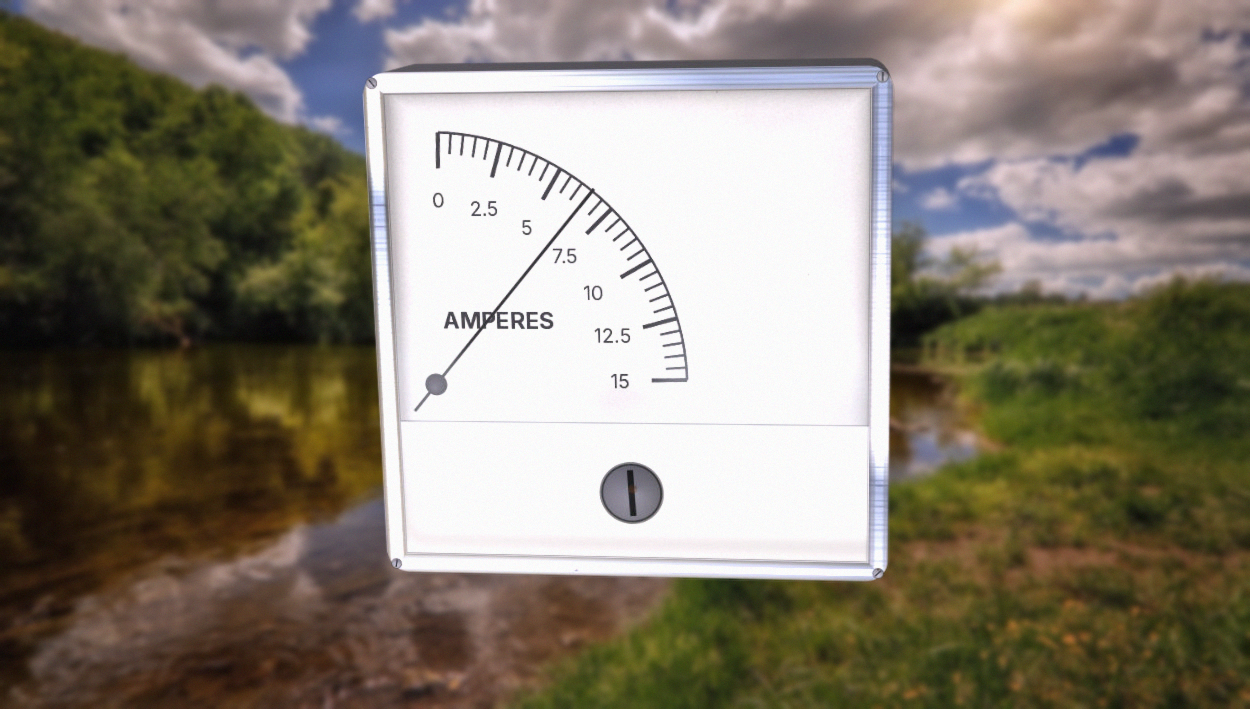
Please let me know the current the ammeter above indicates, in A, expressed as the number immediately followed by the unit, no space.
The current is 6.5A
